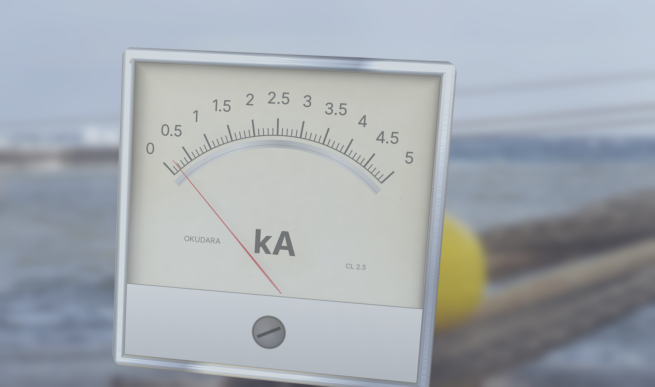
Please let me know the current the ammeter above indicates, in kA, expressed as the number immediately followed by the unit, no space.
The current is 0.2kA
